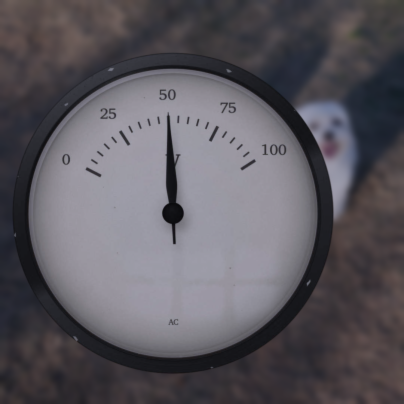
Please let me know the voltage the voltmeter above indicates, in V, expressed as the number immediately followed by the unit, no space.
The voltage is 50V
